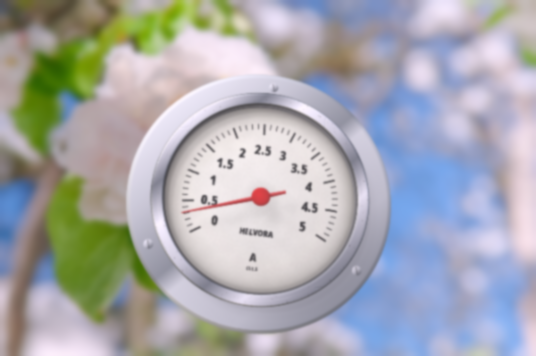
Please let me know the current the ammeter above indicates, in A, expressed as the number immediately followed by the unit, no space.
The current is 0.3A
